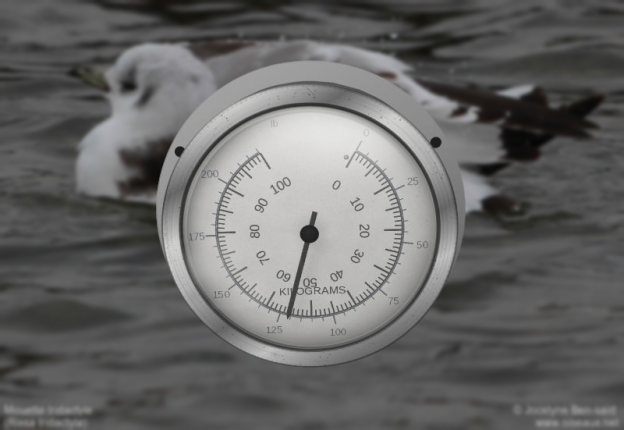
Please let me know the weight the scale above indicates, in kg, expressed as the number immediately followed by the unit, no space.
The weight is 55kg
